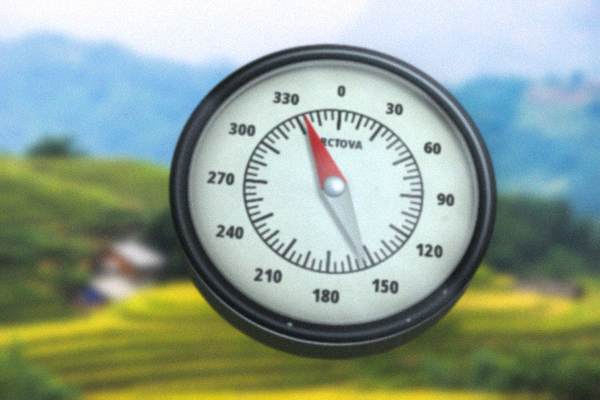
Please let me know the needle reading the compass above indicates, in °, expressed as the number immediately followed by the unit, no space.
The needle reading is 335°
